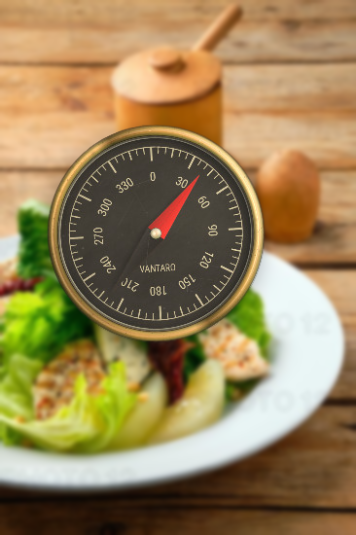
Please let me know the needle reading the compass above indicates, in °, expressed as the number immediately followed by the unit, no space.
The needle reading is 40°
